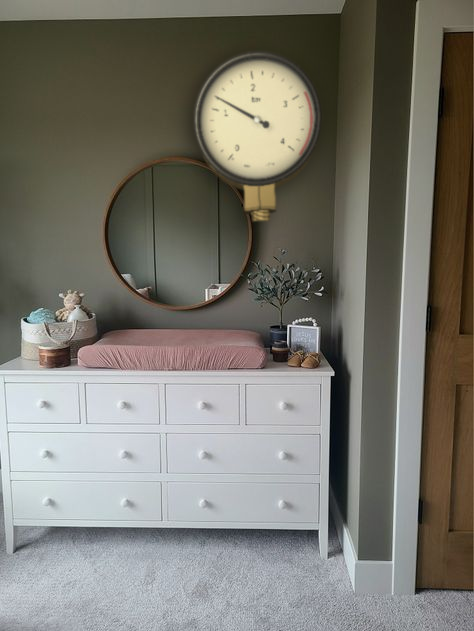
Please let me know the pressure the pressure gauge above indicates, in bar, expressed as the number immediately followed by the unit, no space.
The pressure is 1.2bar
